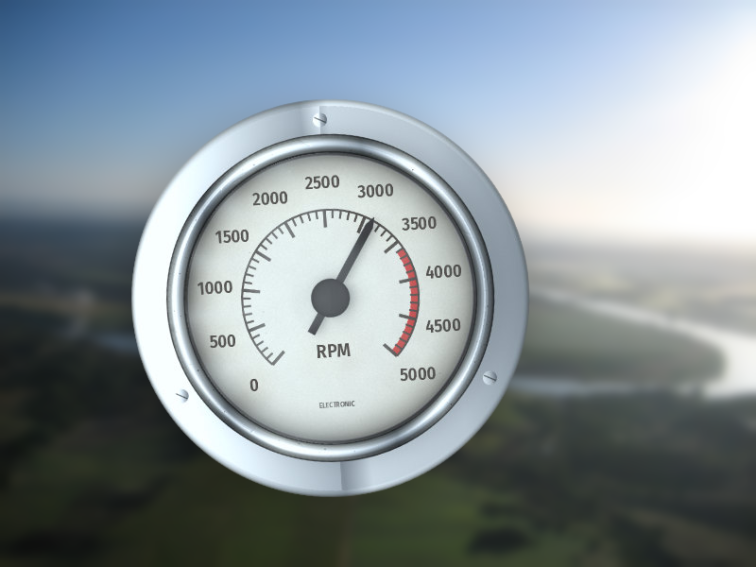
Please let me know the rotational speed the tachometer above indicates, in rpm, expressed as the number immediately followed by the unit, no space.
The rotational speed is 3100rpm
